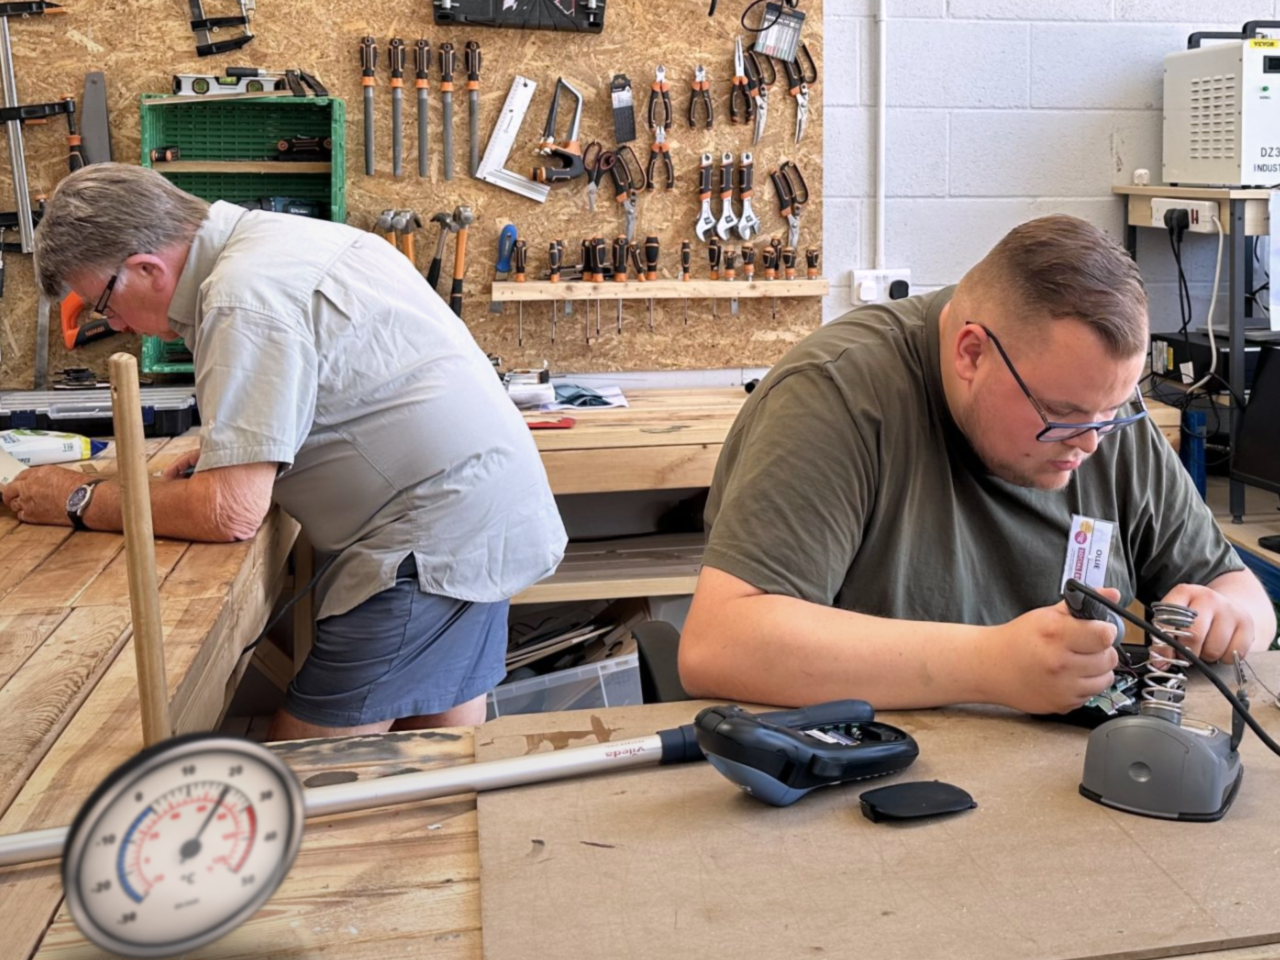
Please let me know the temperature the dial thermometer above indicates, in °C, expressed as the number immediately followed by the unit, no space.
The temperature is 20°C
